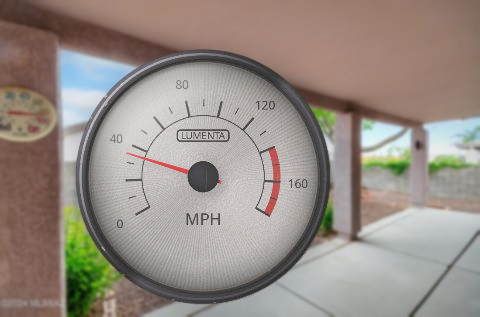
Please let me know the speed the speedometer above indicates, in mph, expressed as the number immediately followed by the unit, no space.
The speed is 35mph
